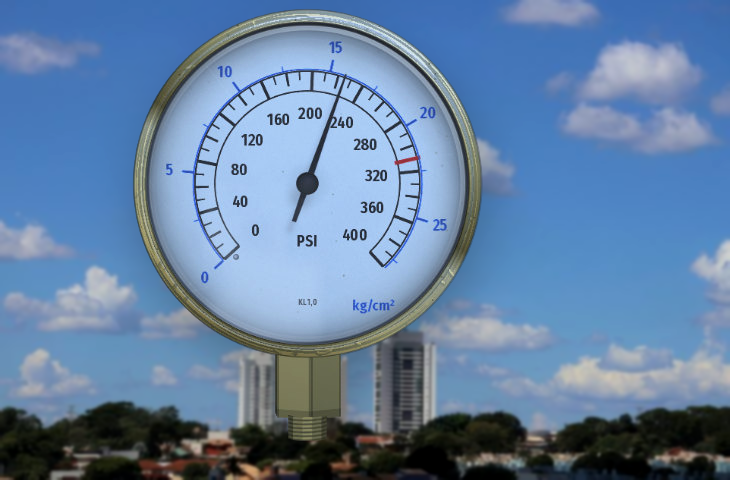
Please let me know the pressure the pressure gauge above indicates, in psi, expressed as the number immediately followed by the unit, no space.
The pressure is 225psi
